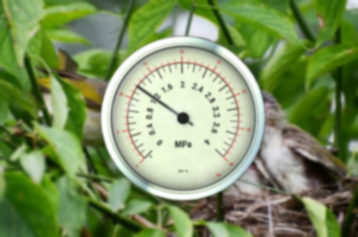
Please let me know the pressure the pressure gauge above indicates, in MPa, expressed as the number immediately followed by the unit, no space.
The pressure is 1.2MPa
